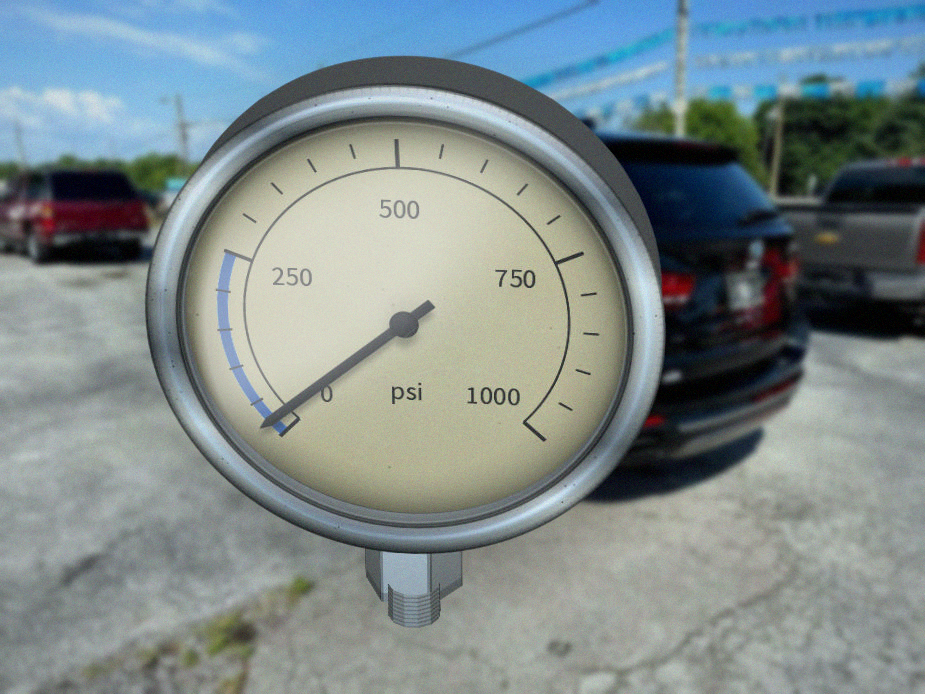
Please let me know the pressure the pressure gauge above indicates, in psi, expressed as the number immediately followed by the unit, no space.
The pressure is 25psi
